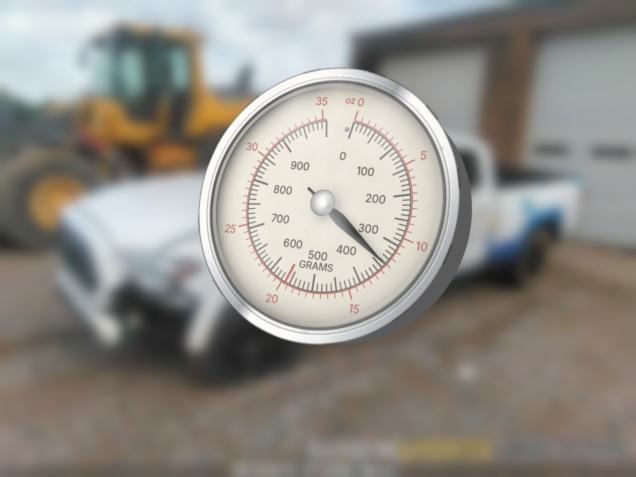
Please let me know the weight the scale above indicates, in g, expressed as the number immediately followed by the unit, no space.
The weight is 340g
